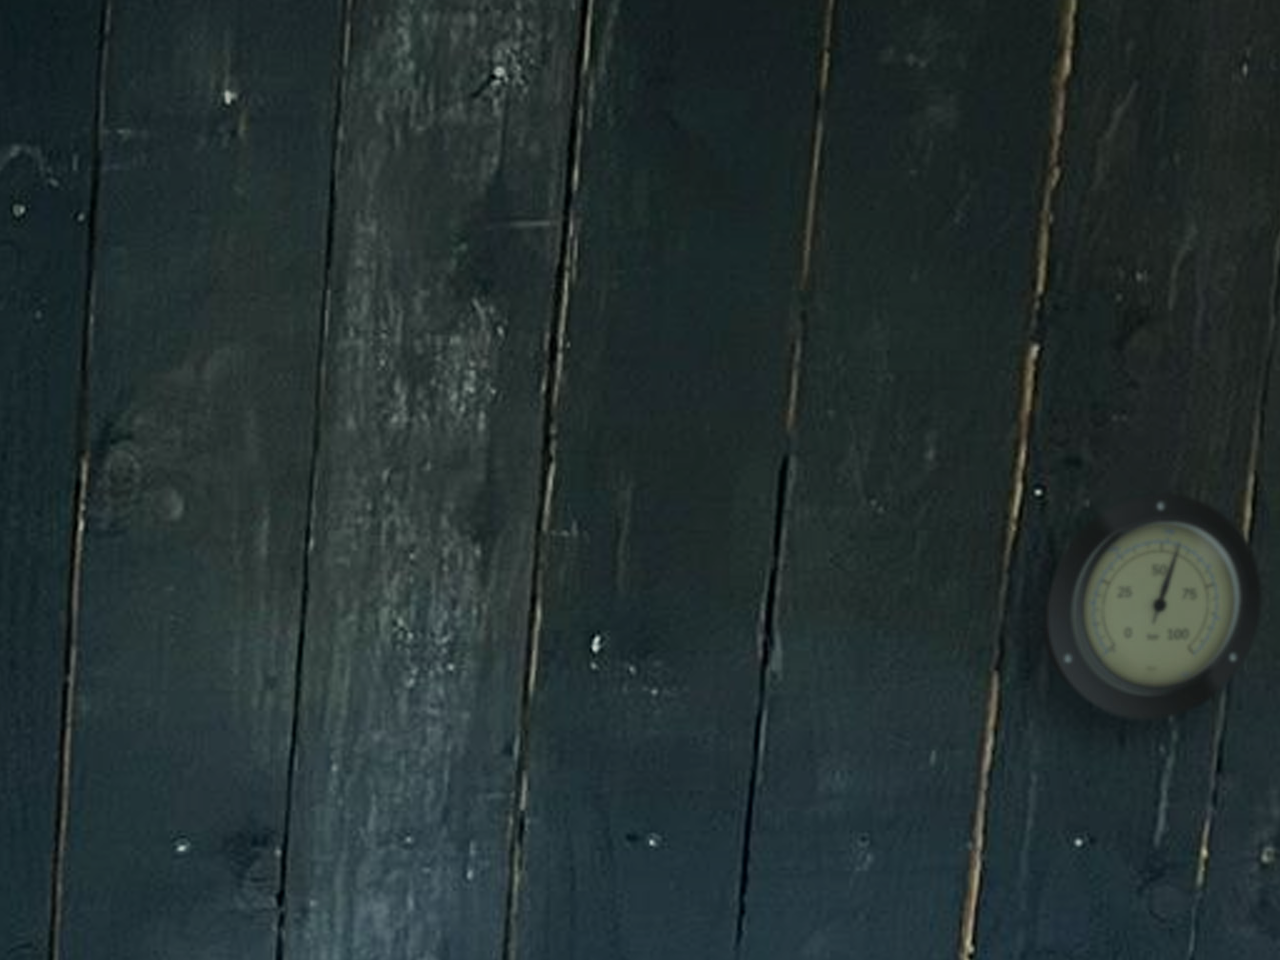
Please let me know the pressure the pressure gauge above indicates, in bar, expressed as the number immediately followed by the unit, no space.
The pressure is 55bar
